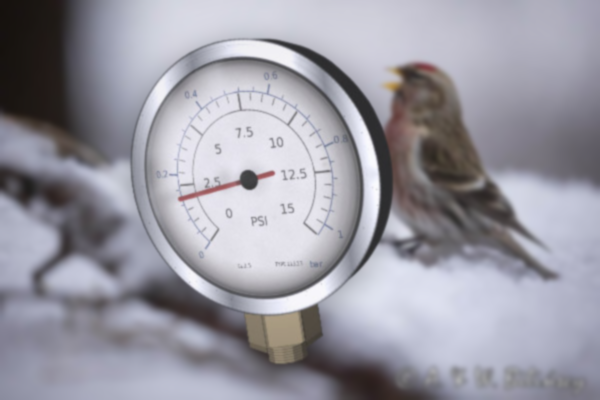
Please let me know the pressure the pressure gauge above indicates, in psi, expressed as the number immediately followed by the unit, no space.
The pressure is 2psi
